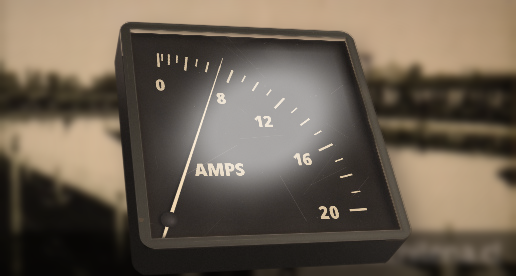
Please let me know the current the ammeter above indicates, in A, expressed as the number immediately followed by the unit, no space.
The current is 7A
